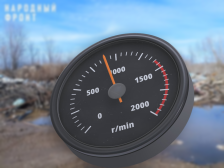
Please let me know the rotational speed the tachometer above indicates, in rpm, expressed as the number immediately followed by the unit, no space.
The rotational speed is 900rpm
